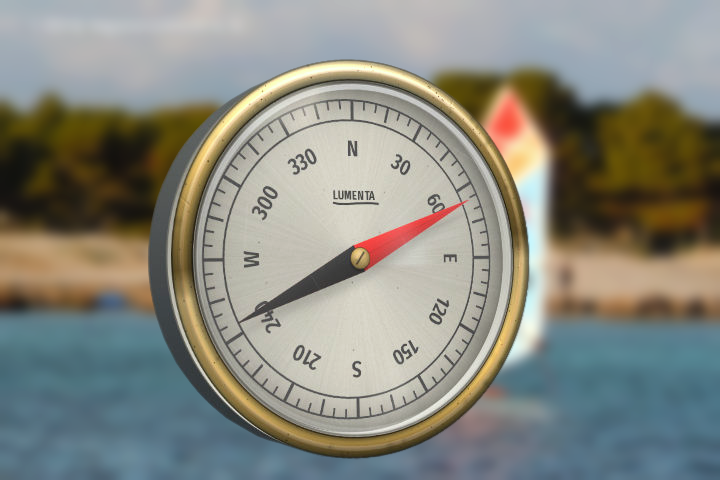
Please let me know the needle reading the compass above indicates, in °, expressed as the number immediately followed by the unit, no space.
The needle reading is 65°
